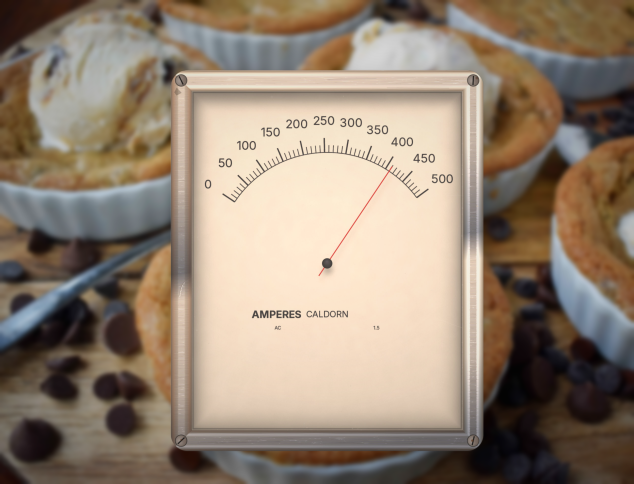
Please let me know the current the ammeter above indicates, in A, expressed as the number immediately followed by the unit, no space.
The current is 410A
